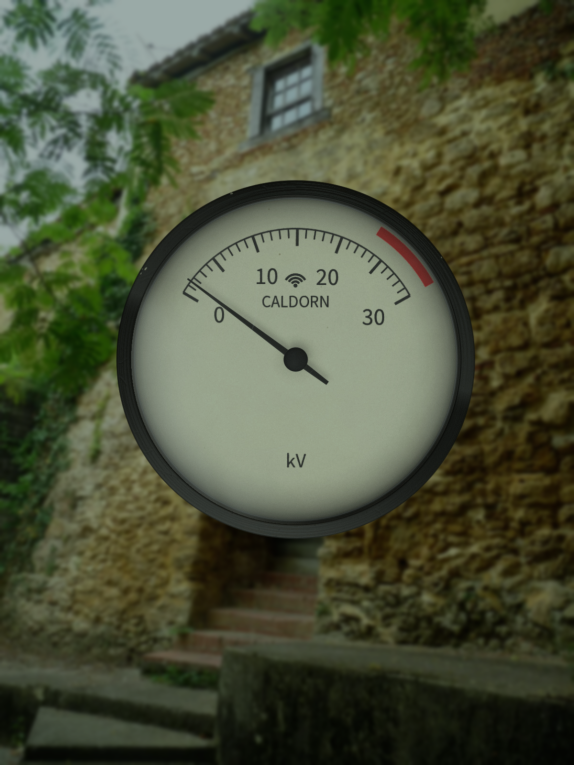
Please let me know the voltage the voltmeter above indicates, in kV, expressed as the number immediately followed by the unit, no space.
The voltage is 1.5kV
